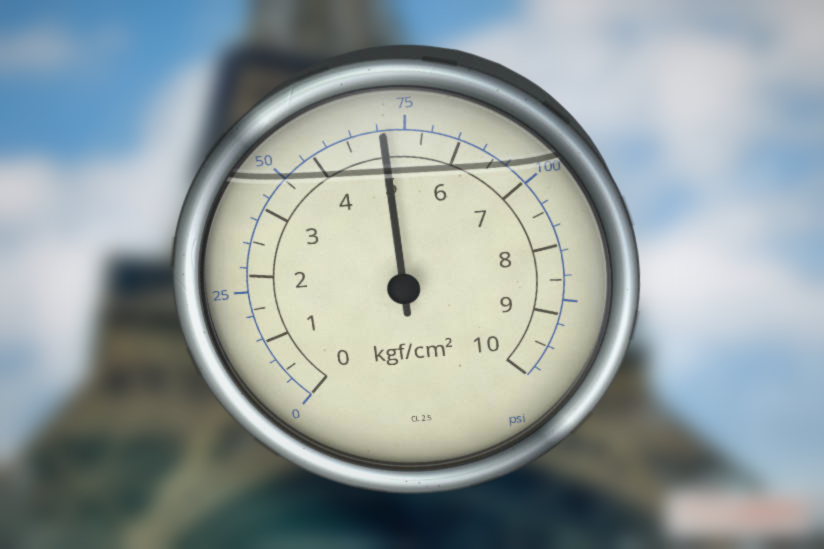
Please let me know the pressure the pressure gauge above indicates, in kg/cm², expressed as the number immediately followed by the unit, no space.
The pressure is 5kg/cm²
